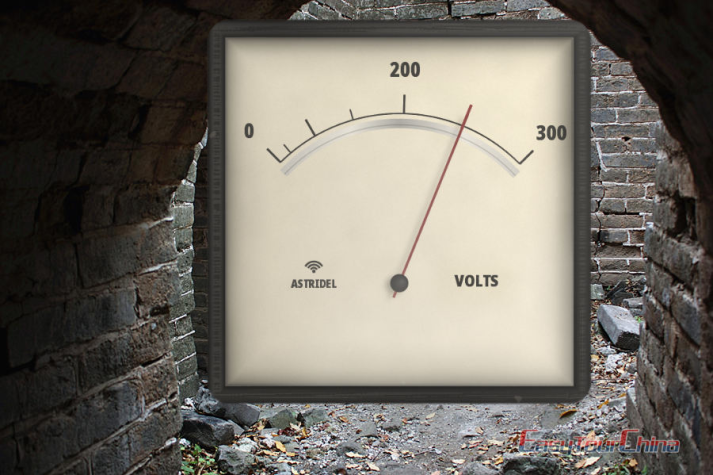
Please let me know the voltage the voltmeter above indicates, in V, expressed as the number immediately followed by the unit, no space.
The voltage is 250V
